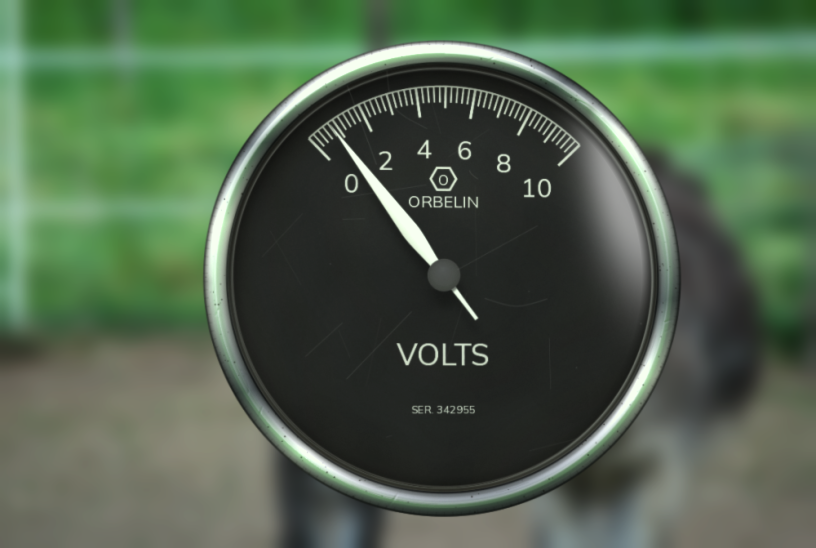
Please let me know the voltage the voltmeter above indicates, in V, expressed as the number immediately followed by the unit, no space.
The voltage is 0.8V
